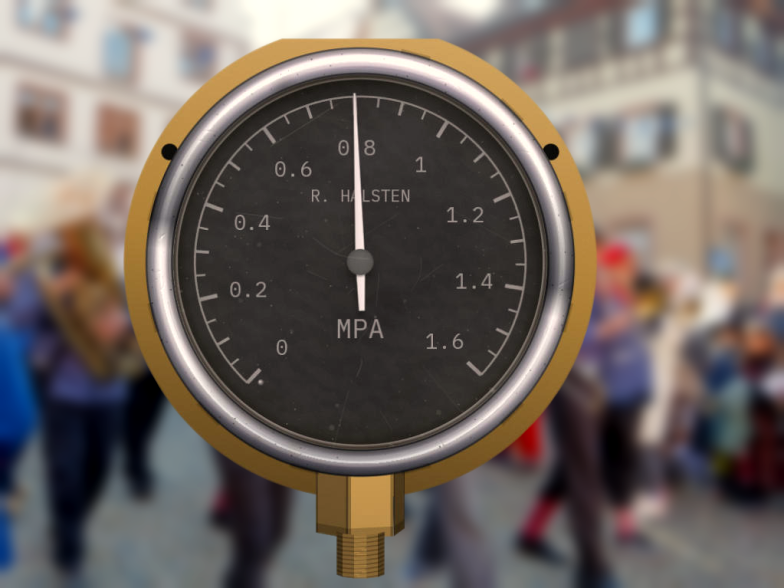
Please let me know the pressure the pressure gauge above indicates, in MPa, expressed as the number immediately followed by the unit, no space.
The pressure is 0.8MPa
